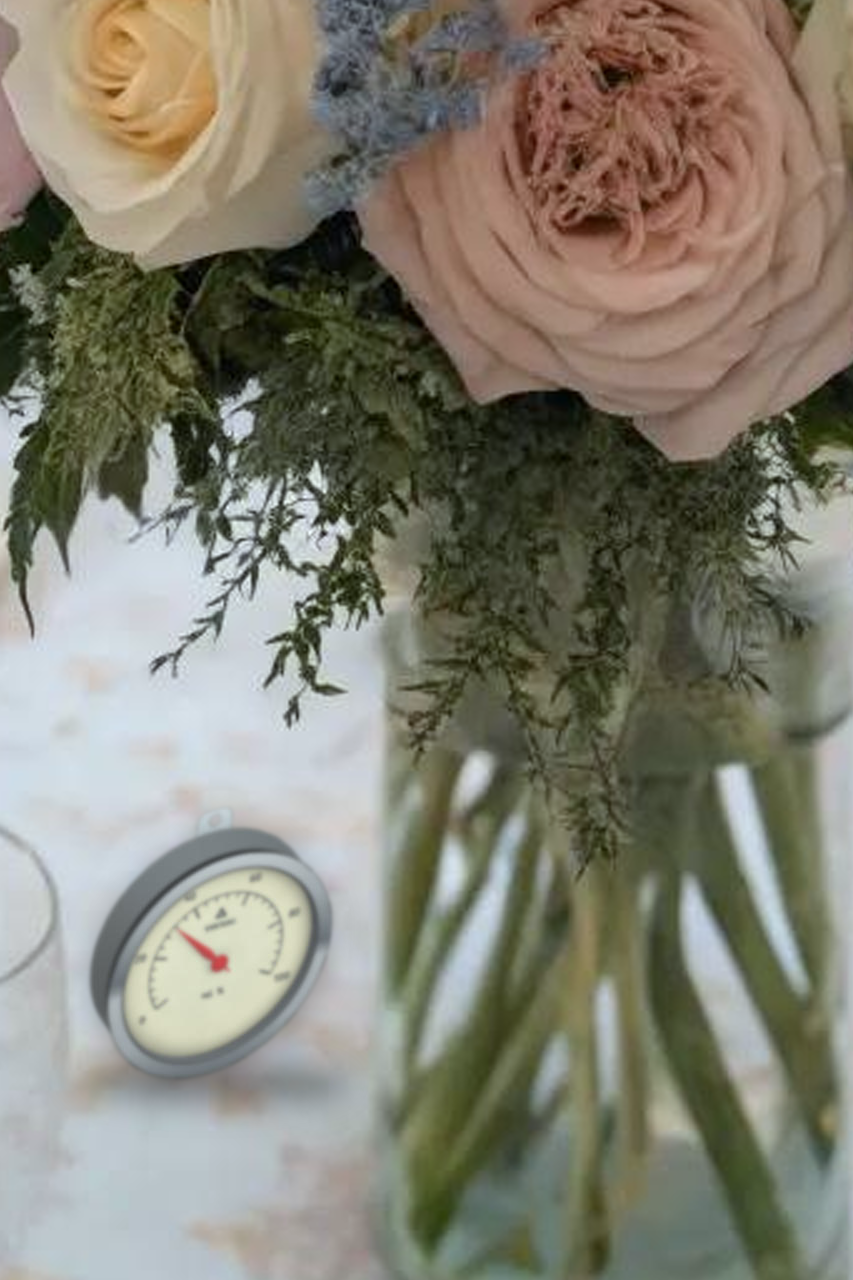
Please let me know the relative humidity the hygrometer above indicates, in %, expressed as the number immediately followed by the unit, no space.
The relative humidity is 32%
